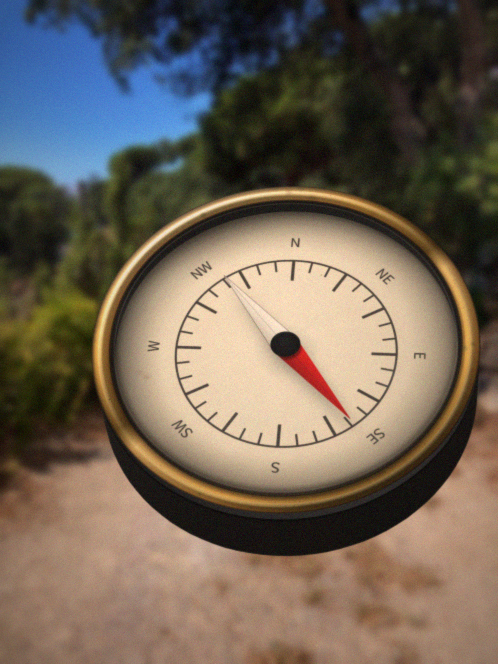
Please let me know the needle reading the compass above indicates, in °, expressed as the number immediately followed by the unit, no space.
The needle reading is 140°
